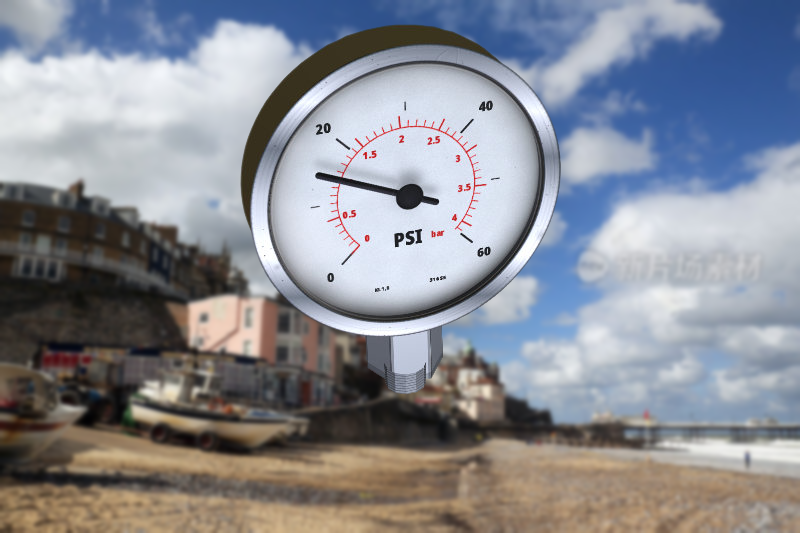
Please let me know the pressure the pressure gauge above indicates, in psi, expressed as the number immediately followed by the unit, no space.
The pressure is 15psi
